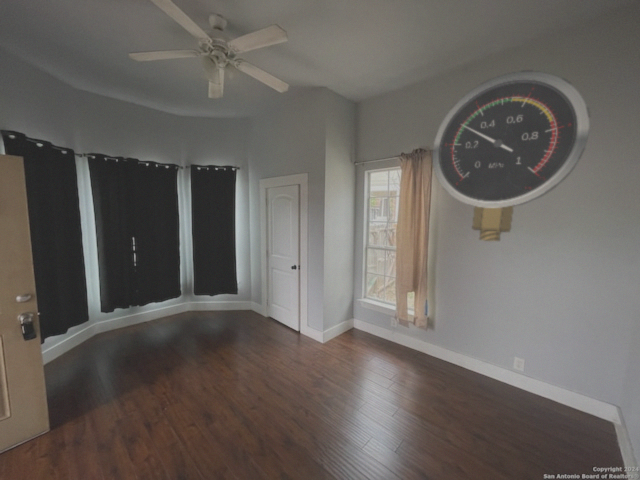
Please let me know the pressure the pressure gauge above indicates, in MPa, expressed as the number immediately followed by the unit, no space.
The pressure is 0.3MPa
